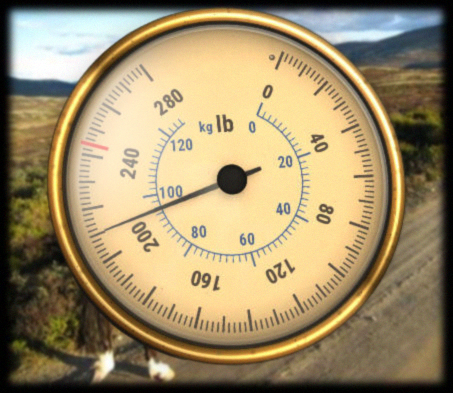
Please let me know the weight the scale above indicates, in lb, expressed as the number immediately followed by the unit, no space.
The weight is 210lb
